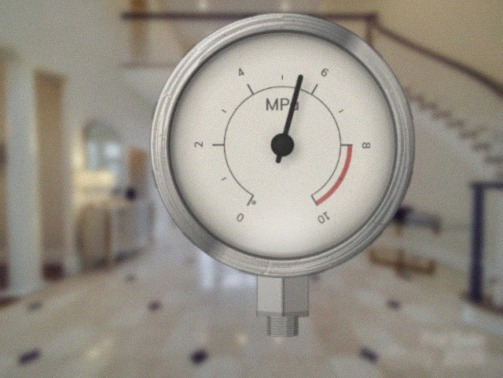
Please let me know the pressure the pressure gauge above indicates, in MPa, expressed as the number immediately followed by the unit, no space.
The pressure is 5.5MPa
